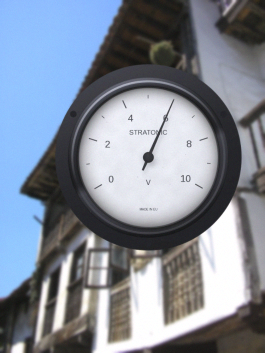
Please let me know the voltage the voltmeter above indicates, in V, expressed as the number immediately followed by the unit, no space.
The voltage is 6V
